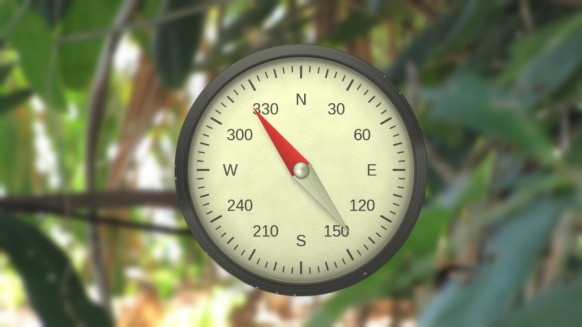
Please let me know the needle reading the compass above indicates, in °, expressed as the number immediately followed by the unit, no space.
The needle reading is 322.5°
